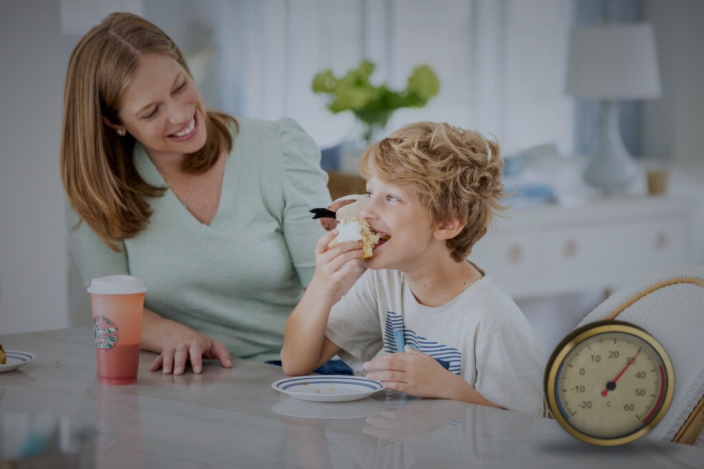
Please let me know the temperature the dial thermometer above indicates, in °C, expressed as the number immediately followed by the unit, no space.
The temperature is 30°C
